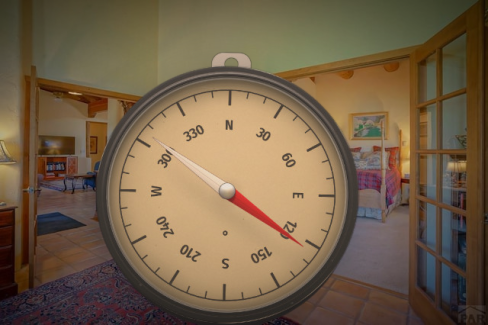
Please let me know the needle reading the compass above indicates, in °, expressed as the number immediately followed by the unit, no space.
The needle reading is 125°
